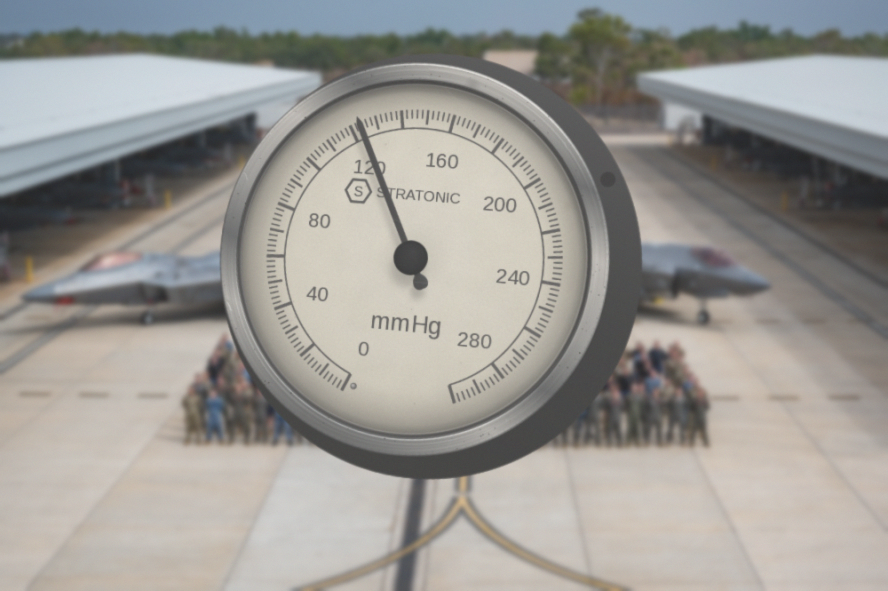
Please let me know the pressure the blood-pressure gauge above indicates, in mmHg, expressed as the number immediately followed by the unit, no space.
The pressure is 124mmHg
